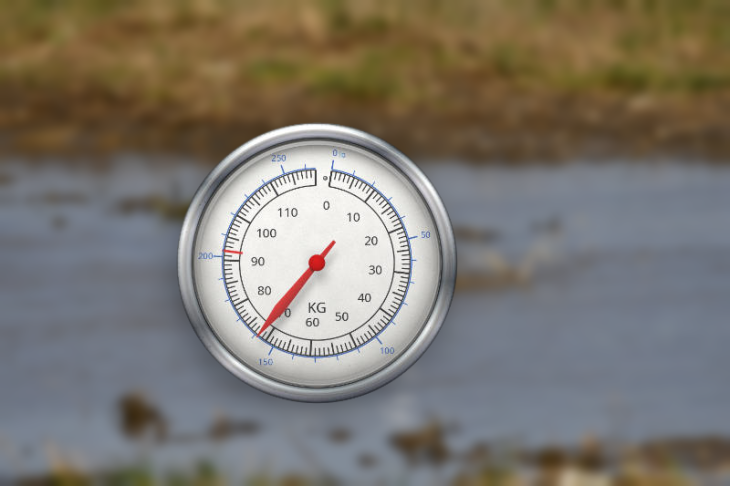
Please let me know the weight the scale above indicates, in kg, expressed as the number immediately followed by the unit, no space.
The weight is 72kg
